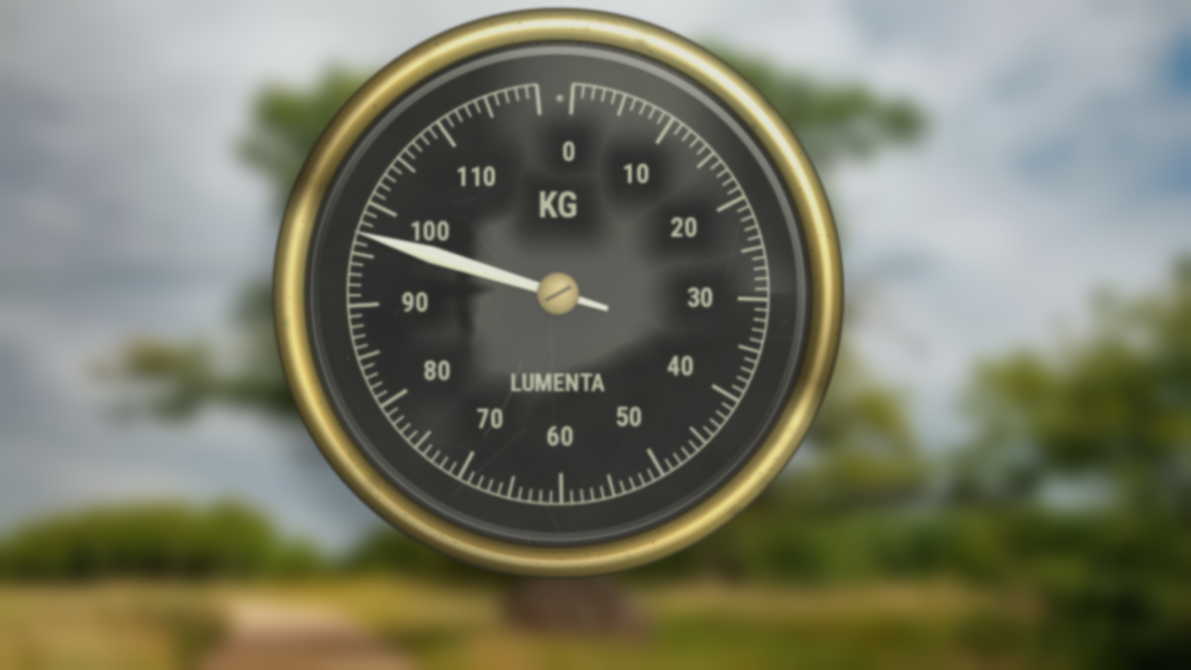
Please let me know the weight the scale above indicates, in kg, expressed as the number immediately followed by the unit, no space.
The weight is 97kg
